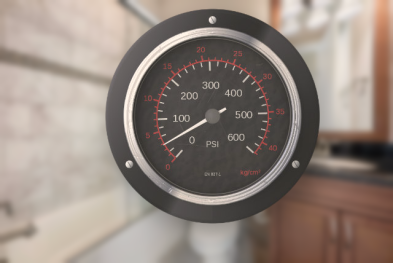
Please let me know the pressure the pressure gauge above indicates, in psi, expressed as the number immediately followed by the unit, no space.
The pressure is 40psi
